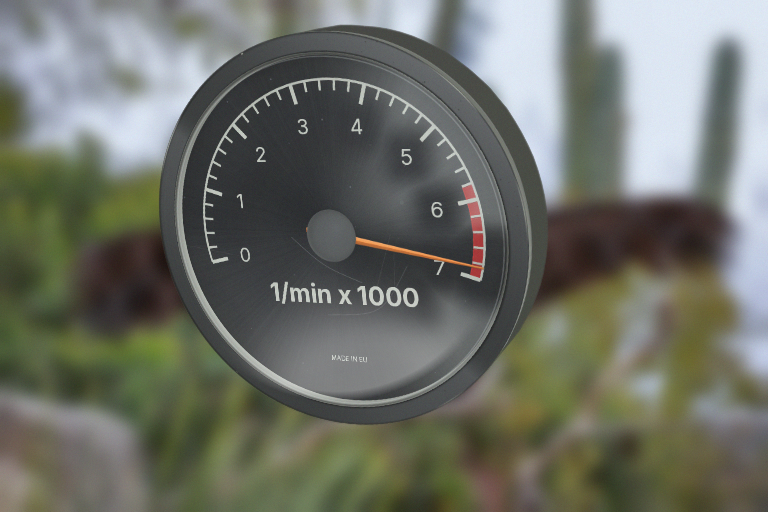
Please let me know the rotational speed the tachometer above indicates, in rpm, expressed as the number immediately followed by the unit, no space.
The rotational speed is 6800rpm
